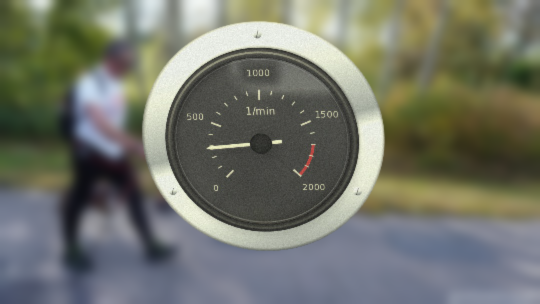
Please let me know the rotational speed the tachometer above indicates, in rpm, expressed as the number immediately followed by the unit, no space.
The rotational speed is 300rpm
